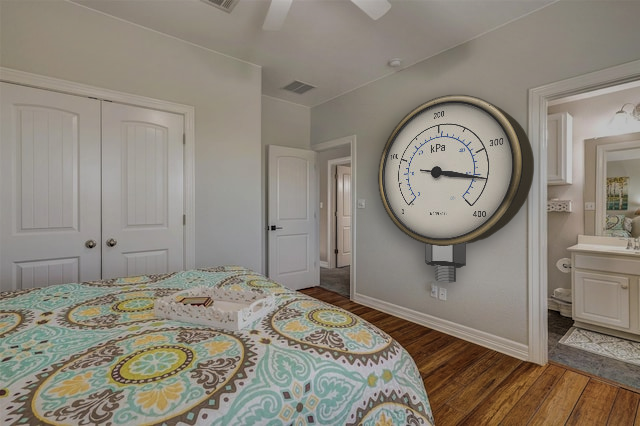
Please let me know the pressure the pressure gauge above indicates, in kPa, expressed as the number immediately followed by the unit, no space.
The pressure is 350kPa
